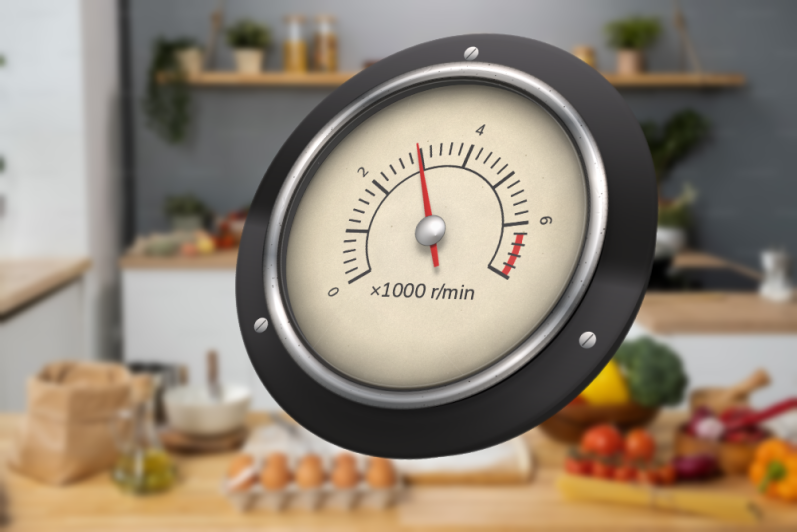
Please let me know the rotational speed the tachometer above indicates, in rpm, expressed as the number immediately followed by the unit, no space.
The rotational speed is 3000rpm
